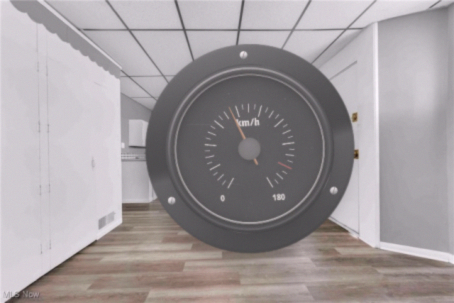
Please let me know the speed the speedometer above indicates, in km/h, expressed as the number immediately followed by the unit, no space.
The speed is 75km/h
